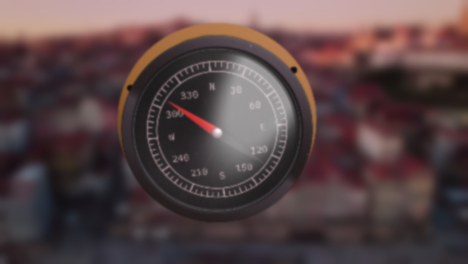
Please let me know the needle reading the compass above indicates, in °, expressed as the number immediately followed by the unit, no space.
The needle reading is 310°
